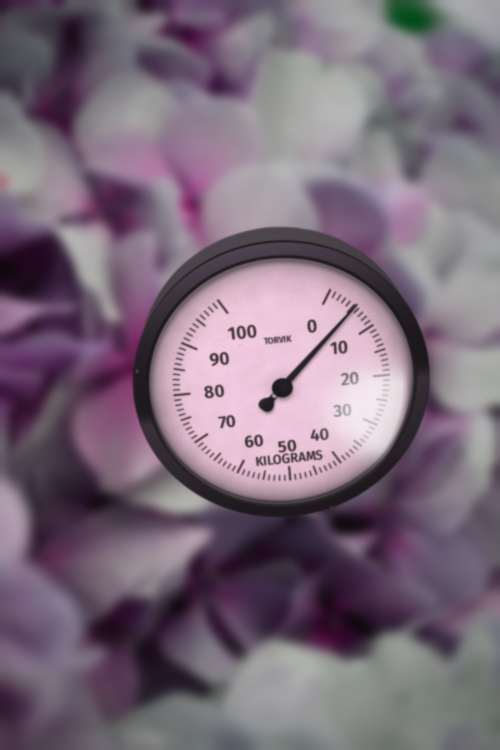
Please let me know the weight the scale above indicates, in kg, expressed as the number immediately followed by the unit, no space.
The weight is 5kg
